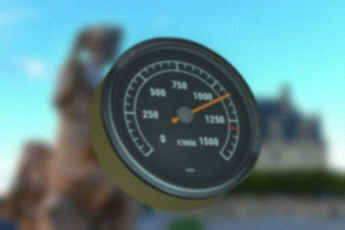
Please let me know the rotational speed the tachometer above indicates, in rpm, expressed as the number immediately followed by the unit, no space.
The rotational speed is 1100rpm
